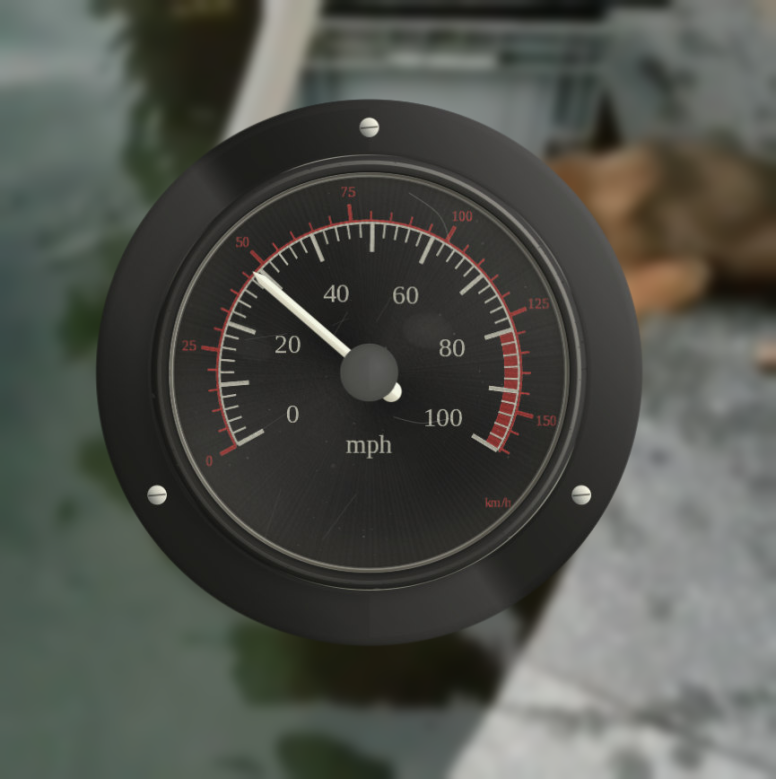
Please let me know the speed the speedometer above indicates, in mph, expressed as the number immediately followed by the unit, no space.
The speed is 29mph
